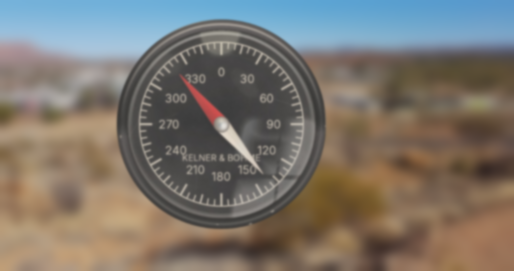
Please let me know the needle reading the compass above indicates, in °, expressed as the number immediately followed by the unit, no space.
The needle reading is 320°
